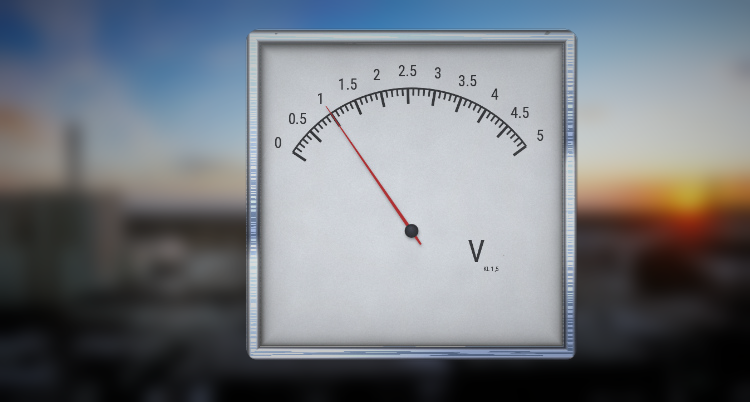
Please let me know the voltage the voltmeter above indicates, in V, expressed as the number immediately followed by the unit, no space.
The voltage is 1V
